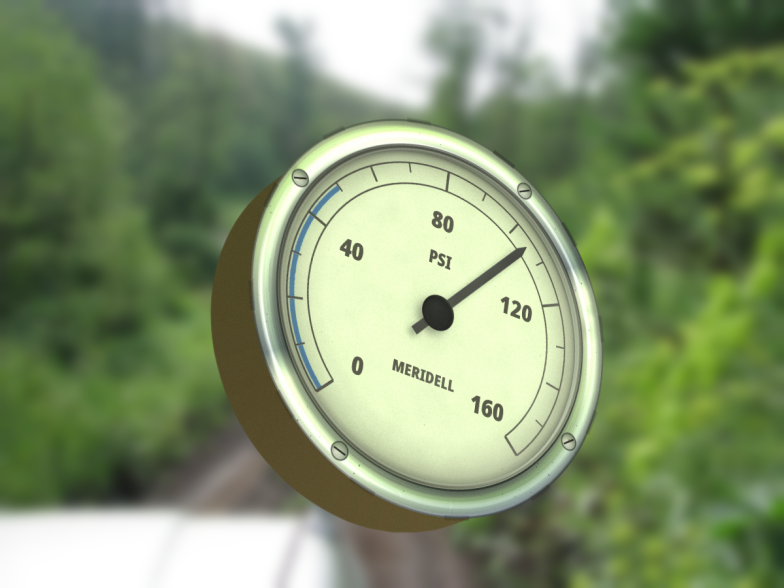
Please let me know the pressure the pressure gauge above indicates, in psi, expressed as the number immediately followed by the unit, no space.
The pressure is 105psi
